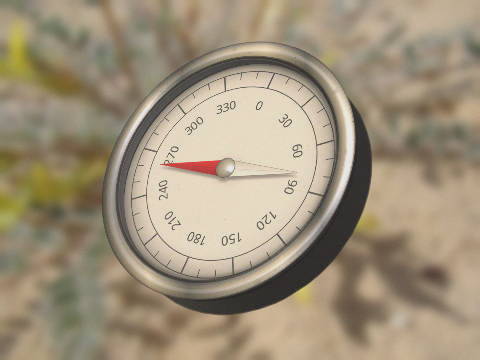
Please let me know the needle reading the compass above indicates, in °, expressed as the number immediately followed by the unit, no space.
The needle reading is 260°
